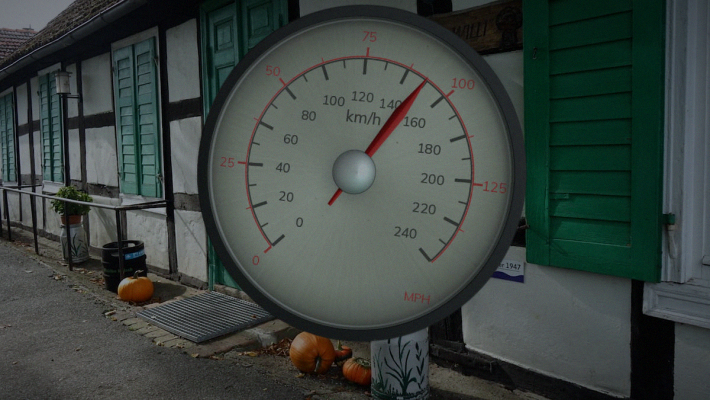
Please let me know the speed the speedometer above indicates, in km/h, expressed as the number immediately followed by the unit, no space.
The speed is 150km/h
